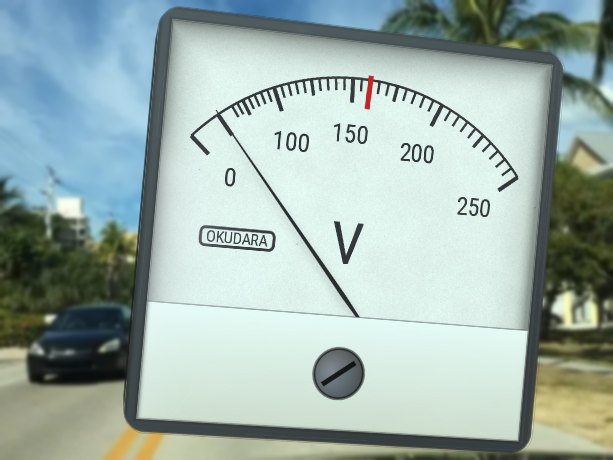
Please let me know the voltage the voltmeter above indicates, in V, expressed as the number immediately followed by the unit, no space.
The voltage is 50V
